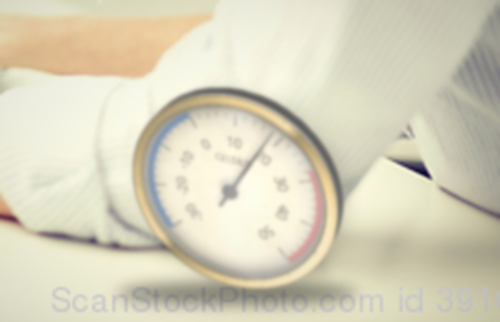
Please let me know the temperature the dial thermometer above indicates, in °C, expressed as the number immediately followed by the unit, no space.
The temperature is 18°C
